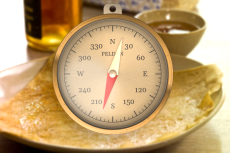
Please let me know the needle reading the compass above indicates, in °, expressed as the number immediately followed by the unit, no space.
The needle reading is 195°
